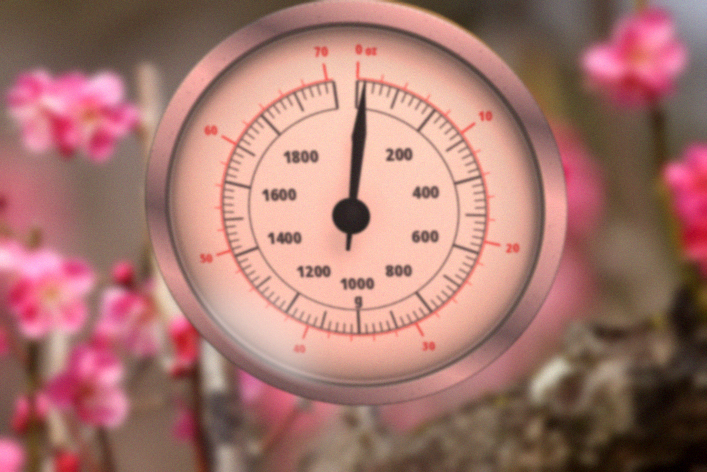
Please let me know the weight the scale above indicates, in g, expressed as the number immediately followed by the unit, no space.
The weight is 20g
